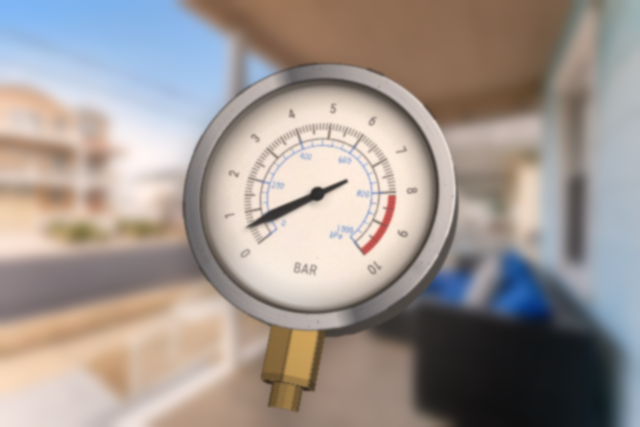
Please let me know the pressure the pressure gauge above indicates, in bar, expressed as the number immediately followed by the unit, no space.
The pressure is 0.5bar
